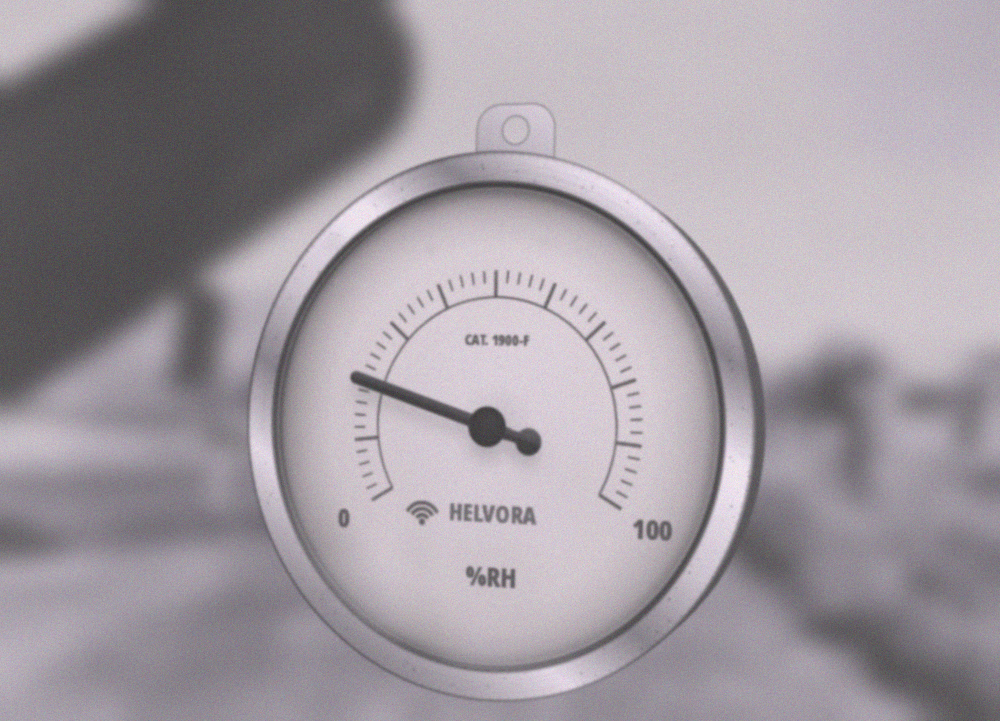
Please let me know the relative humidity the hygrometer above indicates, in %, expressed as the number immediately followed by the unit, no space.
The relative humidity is 20%
